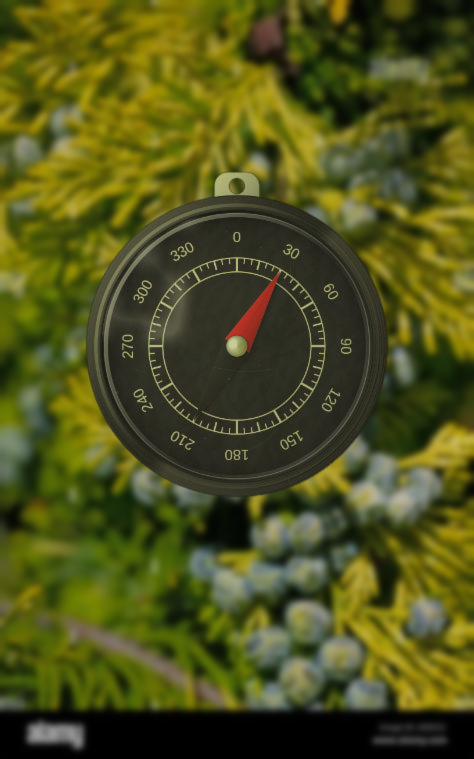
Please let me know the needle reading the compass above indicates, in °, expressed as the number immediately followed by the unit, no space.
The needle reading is 30°
